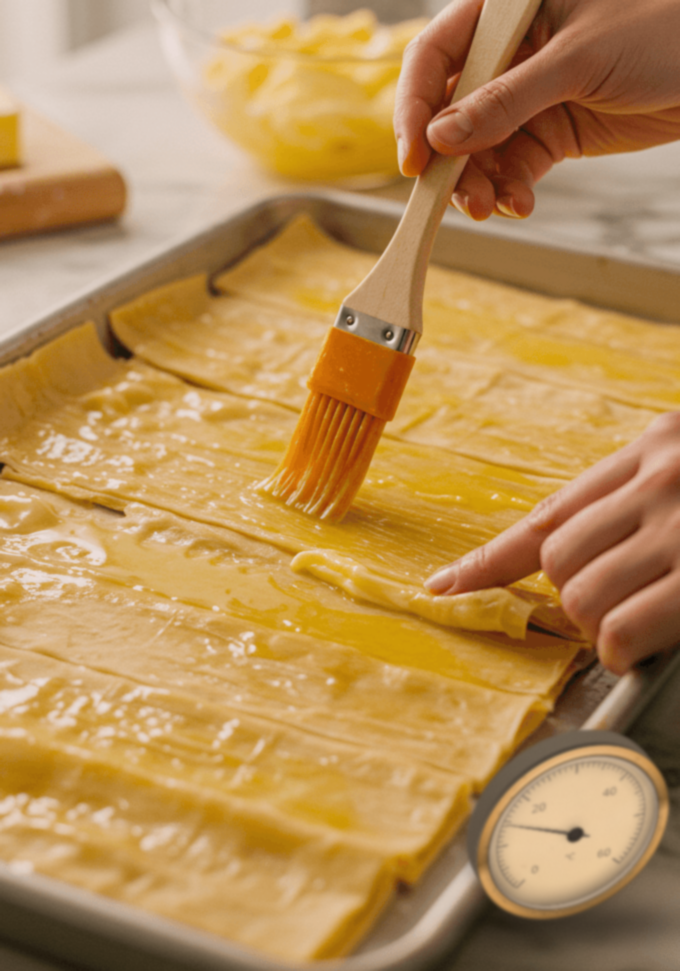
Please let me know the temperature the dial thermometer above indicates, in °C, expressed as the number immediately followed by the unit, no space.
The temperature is 15°C
